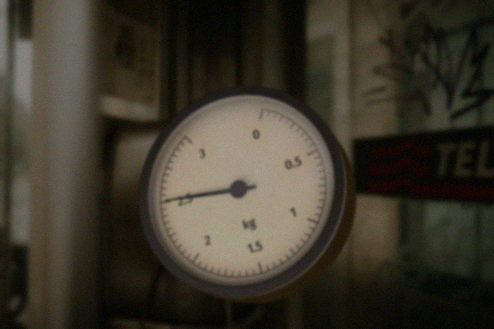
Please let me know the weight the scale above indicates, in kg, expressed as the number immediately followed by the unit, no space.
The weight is 2.5kg
